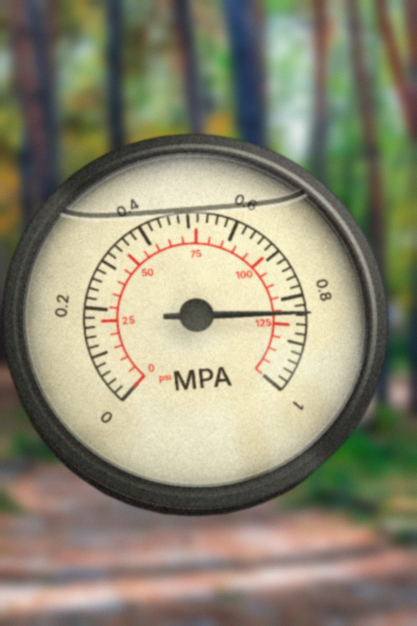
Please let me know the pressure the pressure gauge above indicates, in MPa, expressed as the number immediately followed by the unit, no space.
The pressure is 0.84MPa
